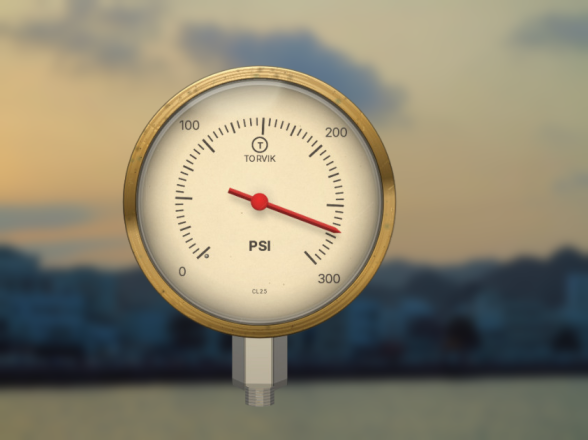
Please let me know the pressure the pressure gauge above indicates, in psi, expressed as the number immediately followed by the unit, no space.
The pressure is 270psi
